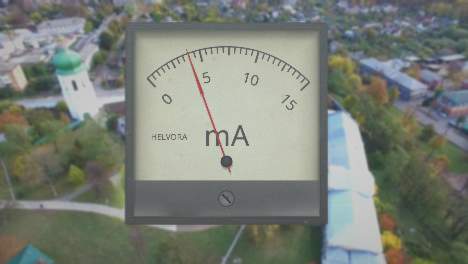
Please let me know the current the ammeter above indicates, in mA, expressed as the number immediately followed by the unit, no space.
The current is 4mA
